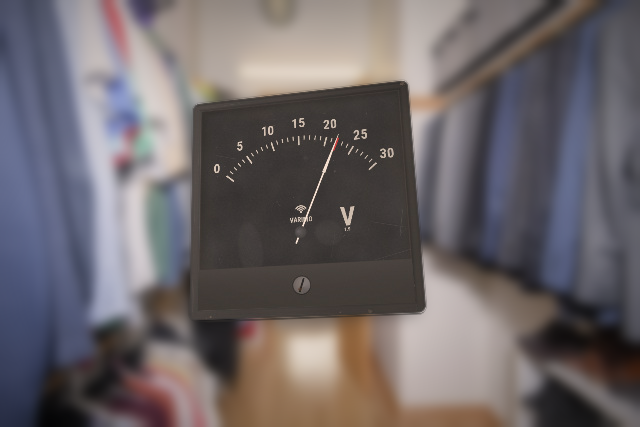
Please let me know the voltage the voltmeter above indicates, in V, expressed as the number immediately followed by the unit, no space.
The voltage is 22V
